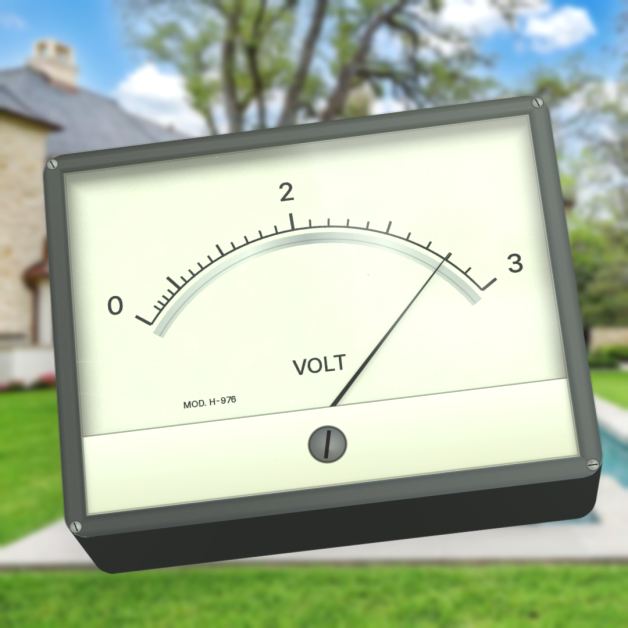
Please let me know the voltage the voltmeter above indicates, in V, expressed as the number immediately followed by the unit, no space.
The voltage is 2.8V
